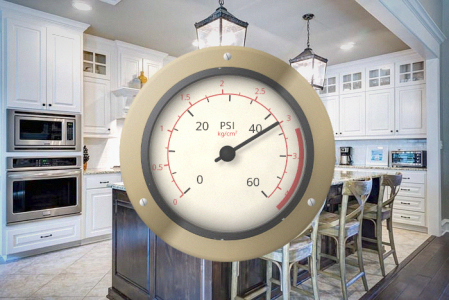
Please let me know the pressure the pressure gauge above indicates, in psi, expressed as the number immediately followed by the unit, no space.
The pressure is 42.5psi
